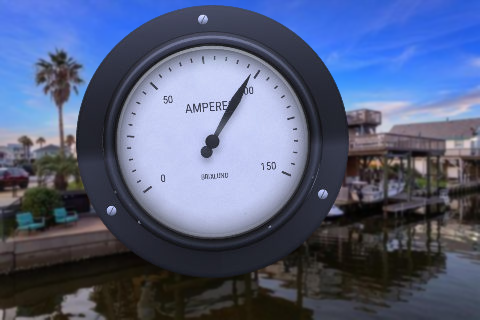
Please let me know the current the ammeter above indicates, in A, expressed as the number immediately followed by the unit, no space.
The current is 97.5A
